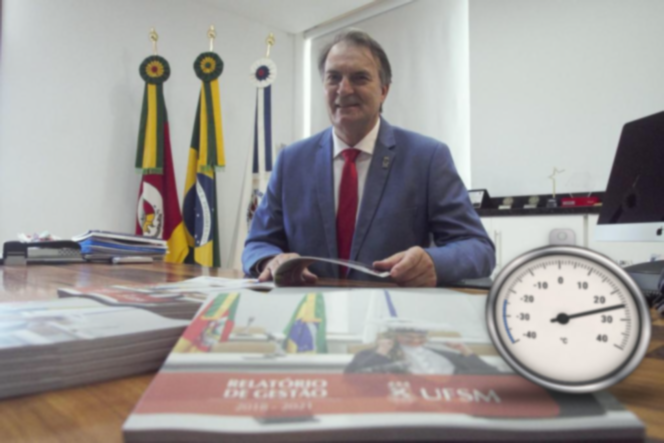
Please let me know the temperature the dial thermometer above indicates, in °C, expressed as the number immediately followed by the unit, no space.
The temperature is 25°C
